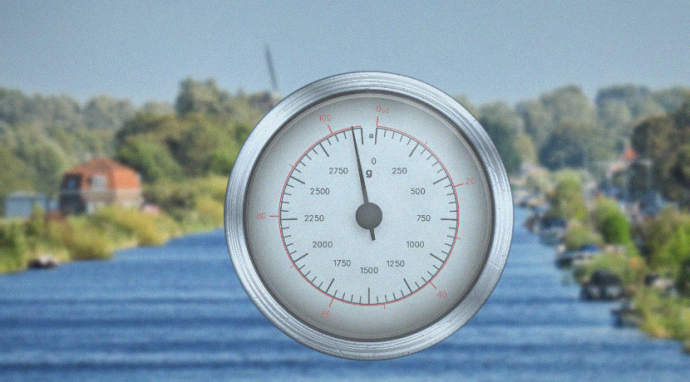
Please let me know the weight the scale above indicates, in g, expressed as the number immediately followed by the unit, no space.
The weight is 2950g
